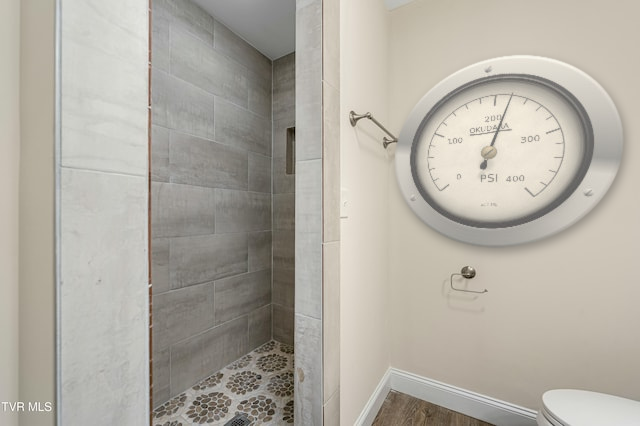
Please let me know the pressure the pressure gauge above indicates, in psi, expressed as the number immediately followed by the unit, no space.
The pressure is 220psi
